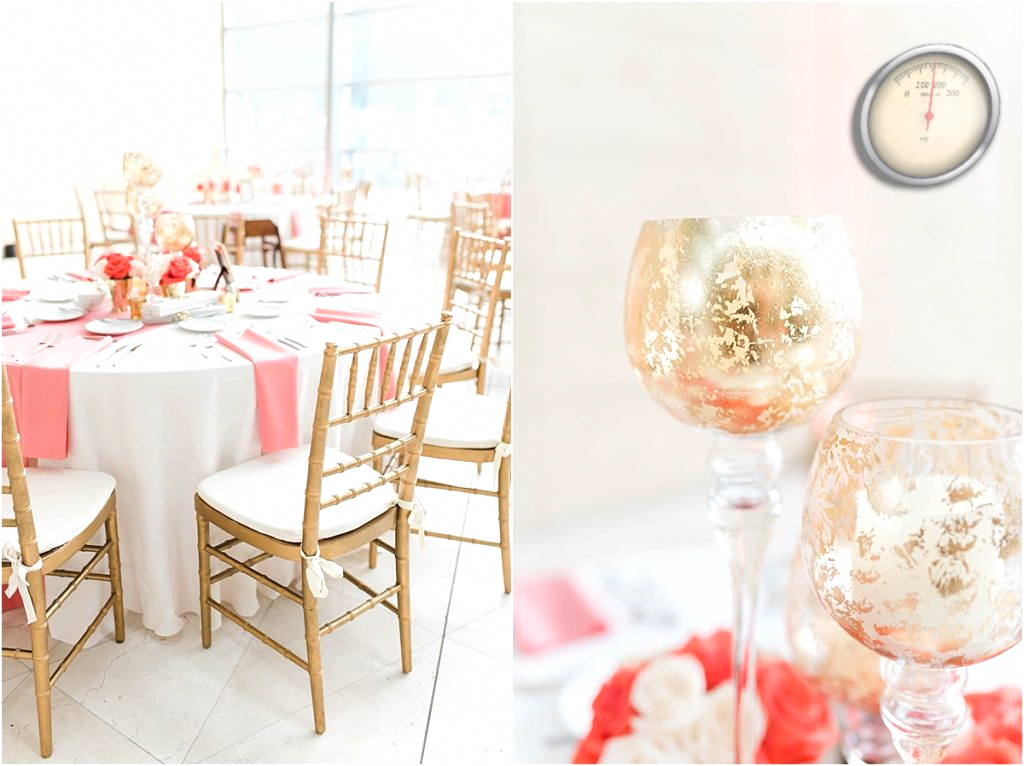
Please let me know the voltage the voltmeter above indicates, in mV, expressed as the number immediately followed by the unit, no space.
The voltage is 150mV
